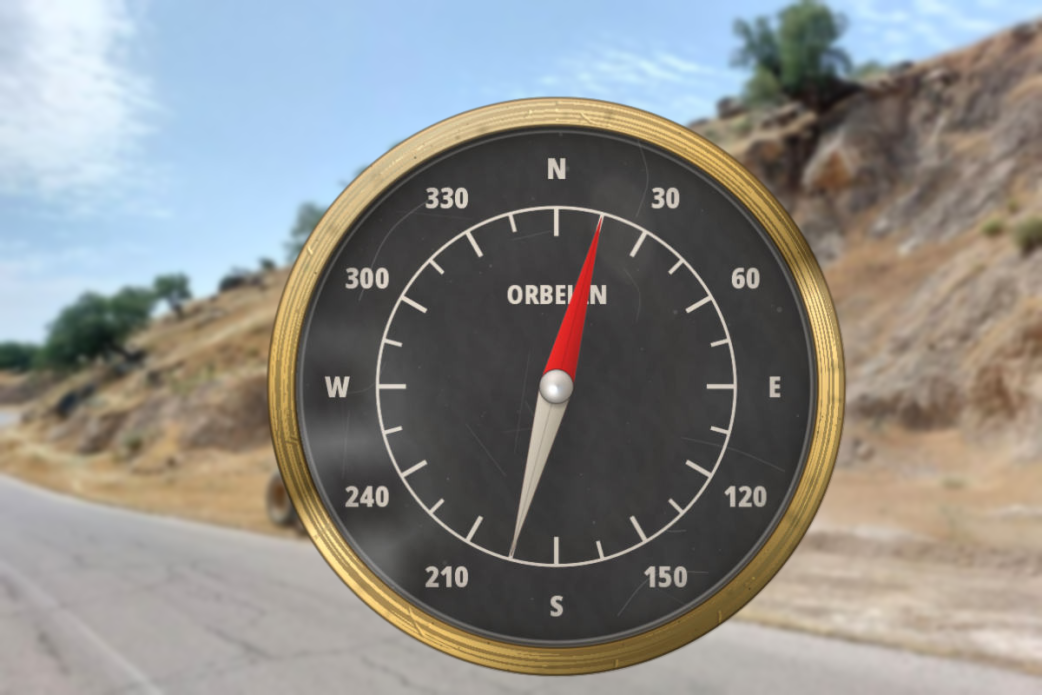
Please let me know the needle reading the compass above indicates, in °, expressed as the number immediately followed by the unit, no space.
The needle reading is 15°
